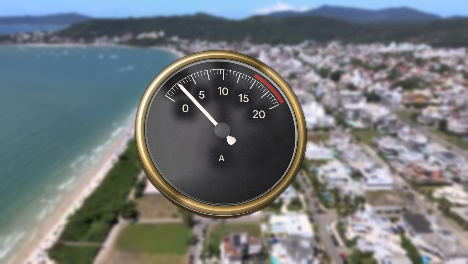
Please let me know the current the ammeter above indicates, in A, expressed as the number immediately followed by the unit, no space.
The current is 2.5A
